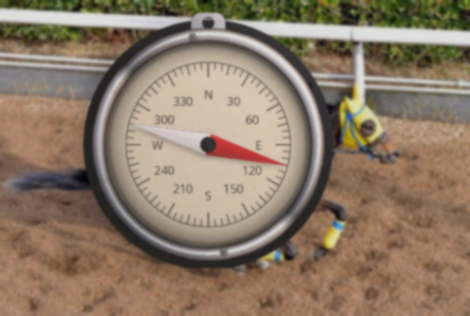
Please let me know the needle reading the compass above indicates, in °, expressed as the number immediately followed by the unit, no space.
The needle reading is 105°
